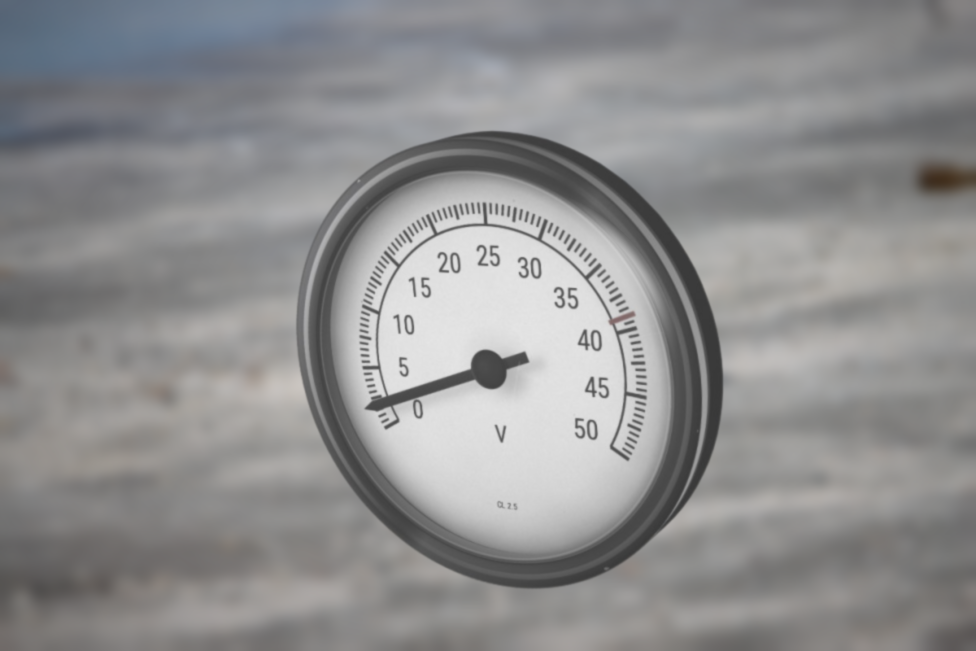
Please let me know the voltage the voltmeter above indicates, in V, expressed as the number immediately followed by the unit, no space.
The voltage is 2V
